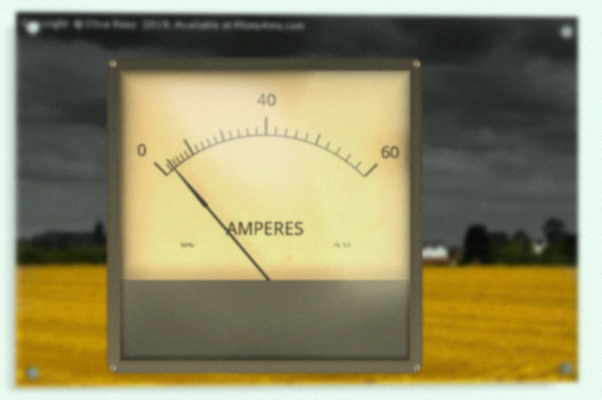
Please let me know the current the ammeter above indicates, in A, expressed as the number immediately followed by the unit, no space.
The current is 10A
